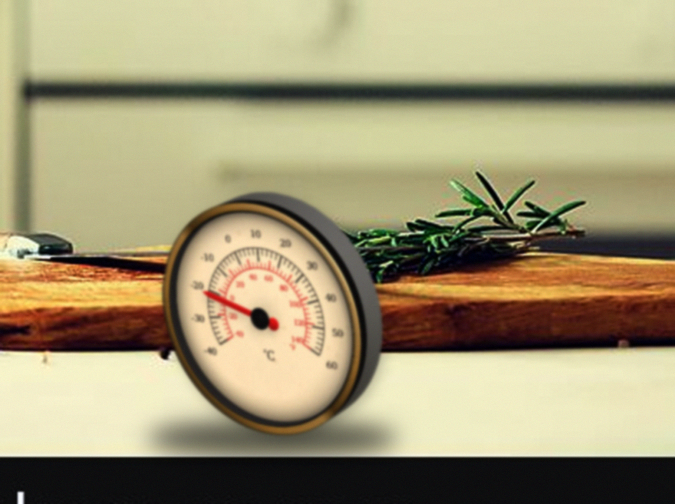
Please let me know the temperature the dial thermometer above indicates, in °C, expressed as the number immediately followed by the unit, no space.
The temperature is -20°C
